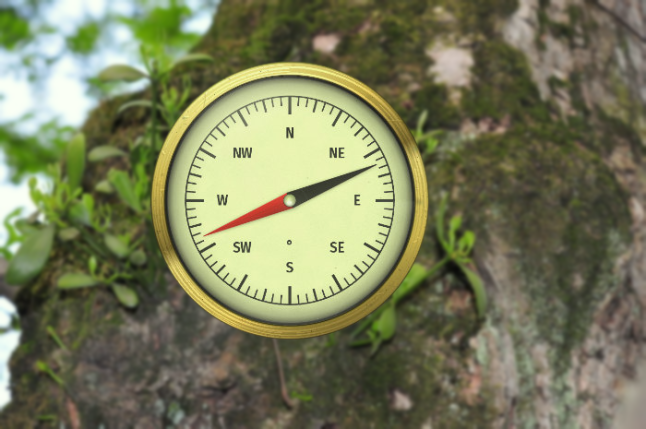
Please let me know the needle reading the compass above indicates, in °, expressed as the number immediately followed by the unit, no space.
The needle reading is 247.5°
